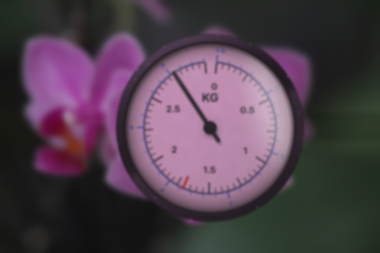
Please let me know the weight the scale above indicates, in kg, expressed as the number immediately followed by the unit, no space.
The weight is 2.75kg
